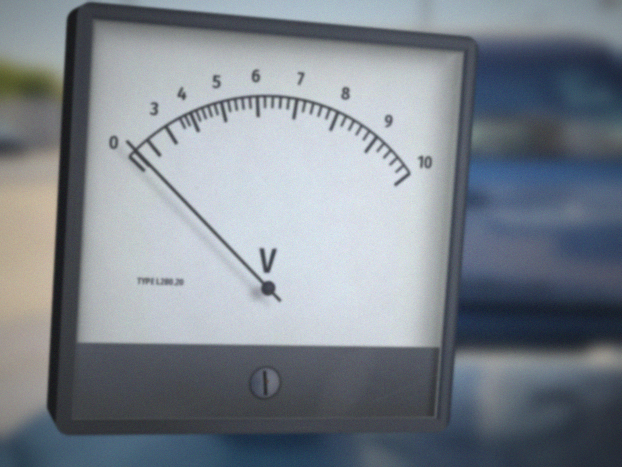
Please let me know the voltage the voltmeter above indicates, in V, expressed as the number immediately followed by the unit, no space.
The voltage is 1V
